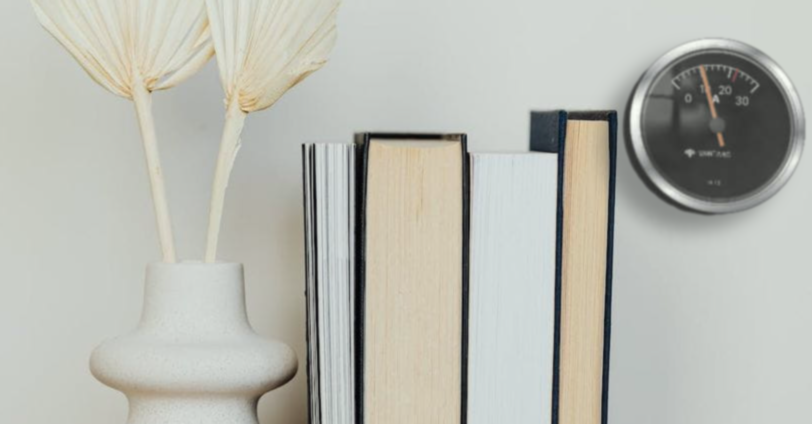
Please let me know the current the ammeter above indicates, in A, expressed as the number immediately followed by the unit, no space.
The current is 10A
